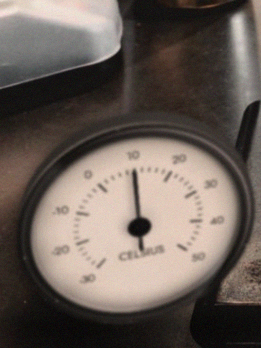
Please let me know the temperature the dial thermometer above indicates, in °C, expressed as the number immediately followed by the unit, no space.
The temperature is 10°C
